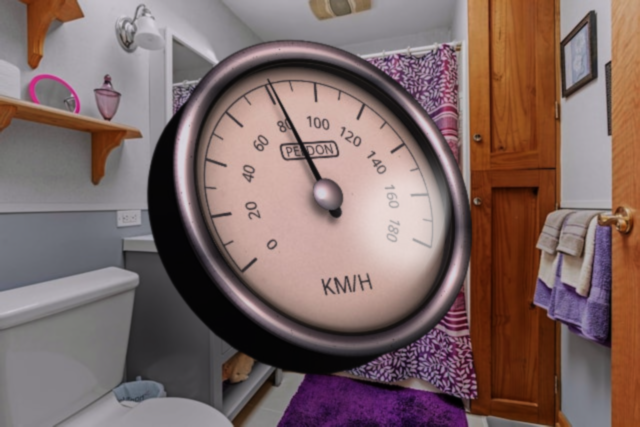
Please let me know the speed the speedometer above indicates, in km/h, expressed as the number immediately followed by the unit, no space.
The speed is 80km/h
